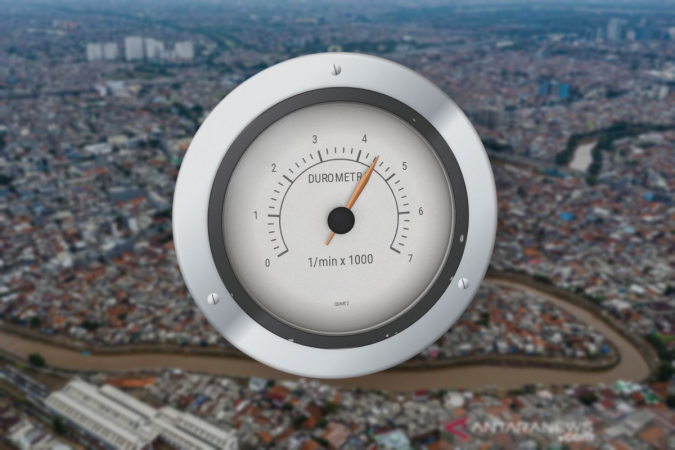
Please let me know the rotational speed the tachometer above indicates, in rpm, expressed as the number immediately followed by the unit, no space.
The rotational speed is 4400rpm
